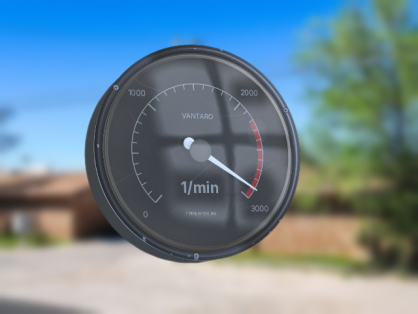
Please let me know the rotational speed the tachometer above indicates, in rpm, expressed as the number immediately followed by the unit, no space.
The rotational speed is 2900rpm
